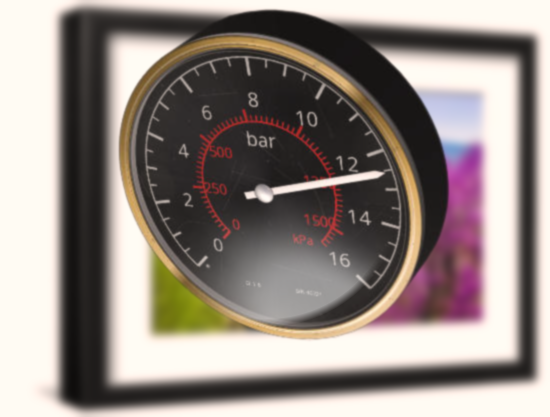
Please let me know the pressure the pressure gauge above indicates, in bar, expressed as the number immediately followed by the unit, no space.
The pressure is 12.5bar
